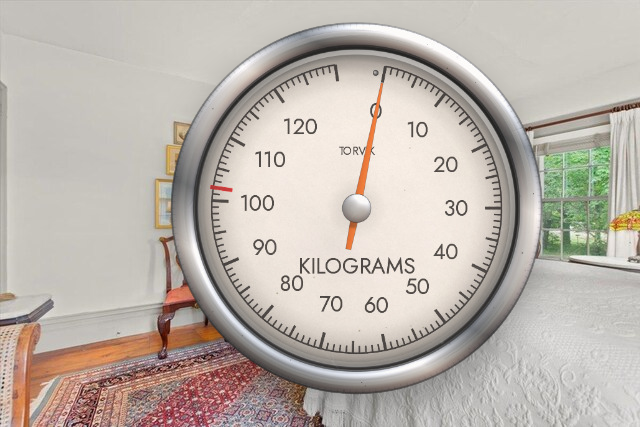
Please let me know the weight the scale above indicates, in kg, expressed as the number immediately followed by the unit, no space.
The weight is 0kg
